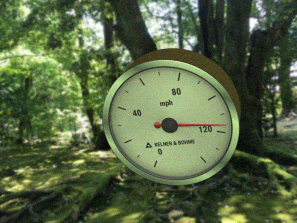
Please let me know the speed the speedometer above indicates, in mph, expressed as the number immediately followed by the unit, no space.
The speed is 115mph
